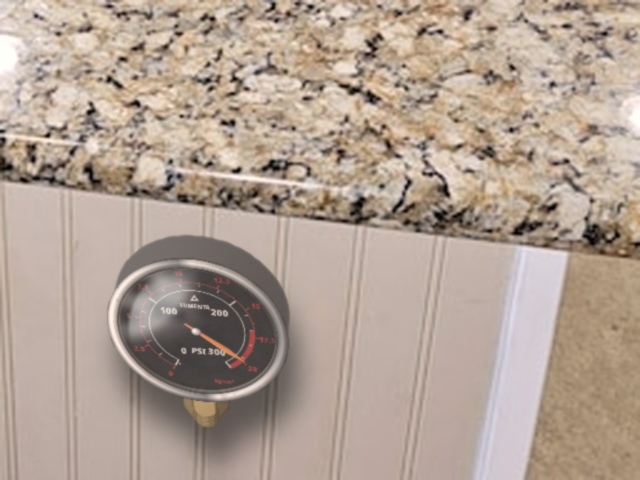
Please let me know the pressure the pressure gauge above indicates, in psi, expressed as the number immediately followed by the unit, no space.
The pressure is 280psi
